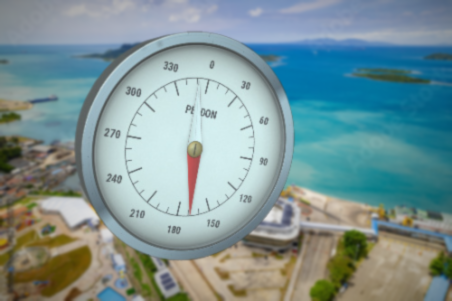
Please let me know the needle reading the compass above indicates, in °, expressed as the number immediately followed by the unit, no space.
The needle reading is 170°
